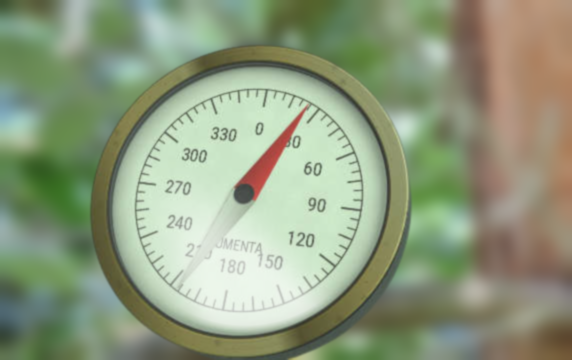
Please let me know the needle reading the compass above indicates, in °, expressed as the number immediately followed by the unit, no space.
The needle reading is 25°
